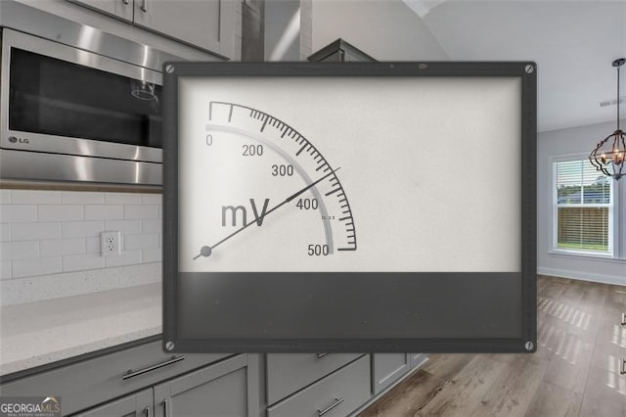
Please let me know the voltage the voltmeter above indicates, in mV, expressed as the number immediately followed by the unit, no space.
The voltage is 370mV
